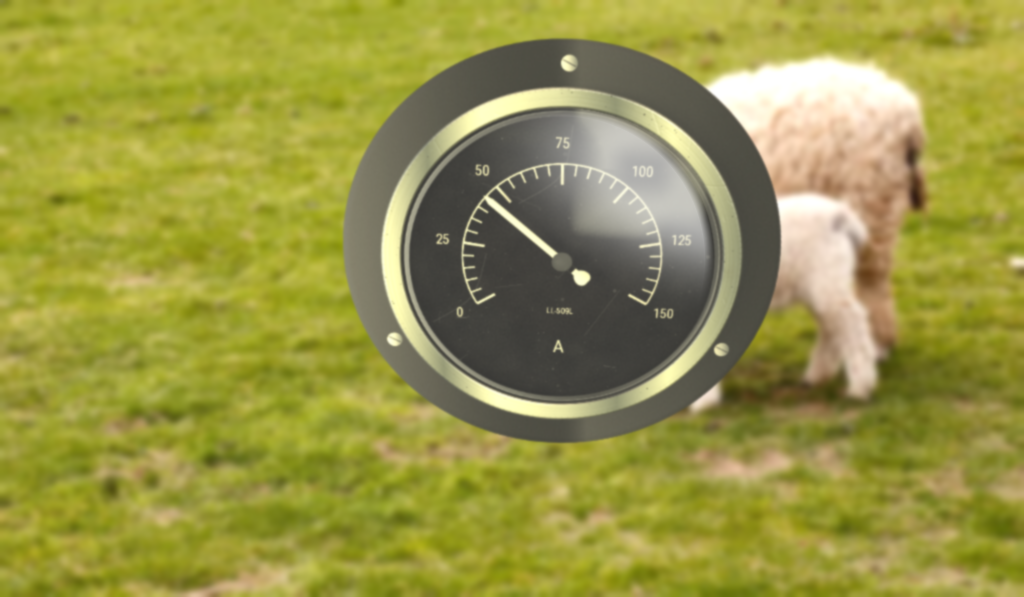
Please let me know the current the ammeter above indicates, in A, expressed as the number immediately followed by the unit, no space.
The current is 45A
